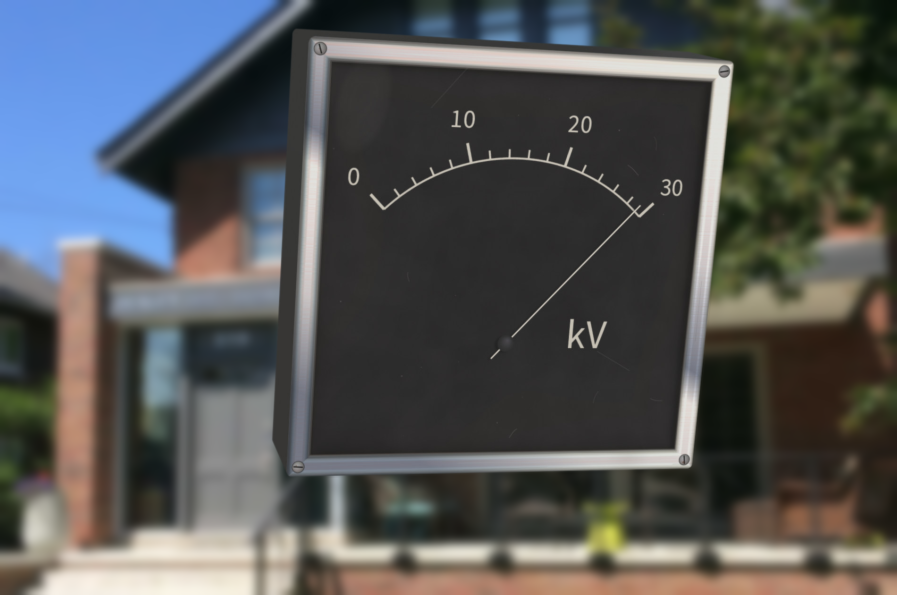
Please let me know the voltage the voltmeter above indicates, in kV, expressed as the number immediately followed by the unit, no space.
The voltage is 29kV
